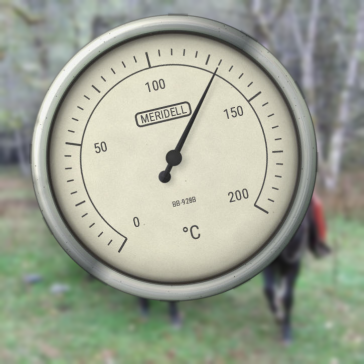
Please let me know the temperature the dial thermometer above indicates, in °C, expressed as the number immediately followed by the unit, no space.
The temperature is 130°C
